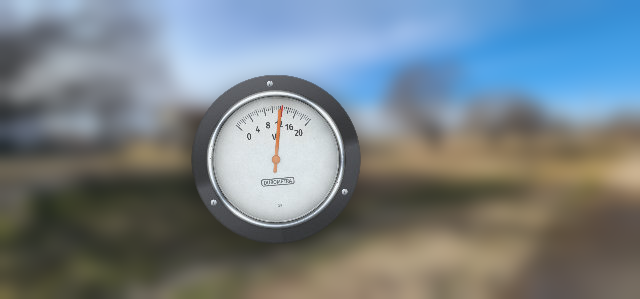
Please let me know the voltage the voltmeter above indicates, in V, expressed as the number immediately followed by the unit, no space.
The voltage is 12V
